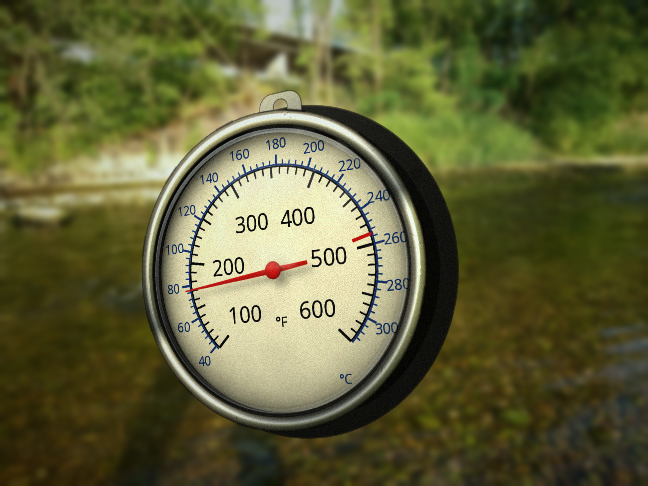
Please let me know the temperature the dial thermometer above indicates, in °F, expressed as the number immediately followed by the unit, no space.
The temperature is 170°F
